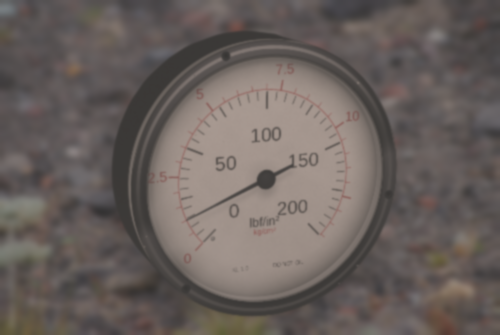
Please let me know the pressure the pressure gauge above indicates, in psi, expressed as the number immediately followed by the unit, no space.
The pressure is 15psi
